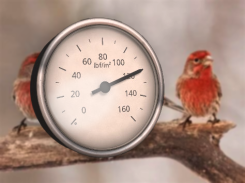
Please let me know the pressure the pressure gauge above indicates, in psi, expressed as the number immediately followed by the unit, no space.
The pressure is 120psi
